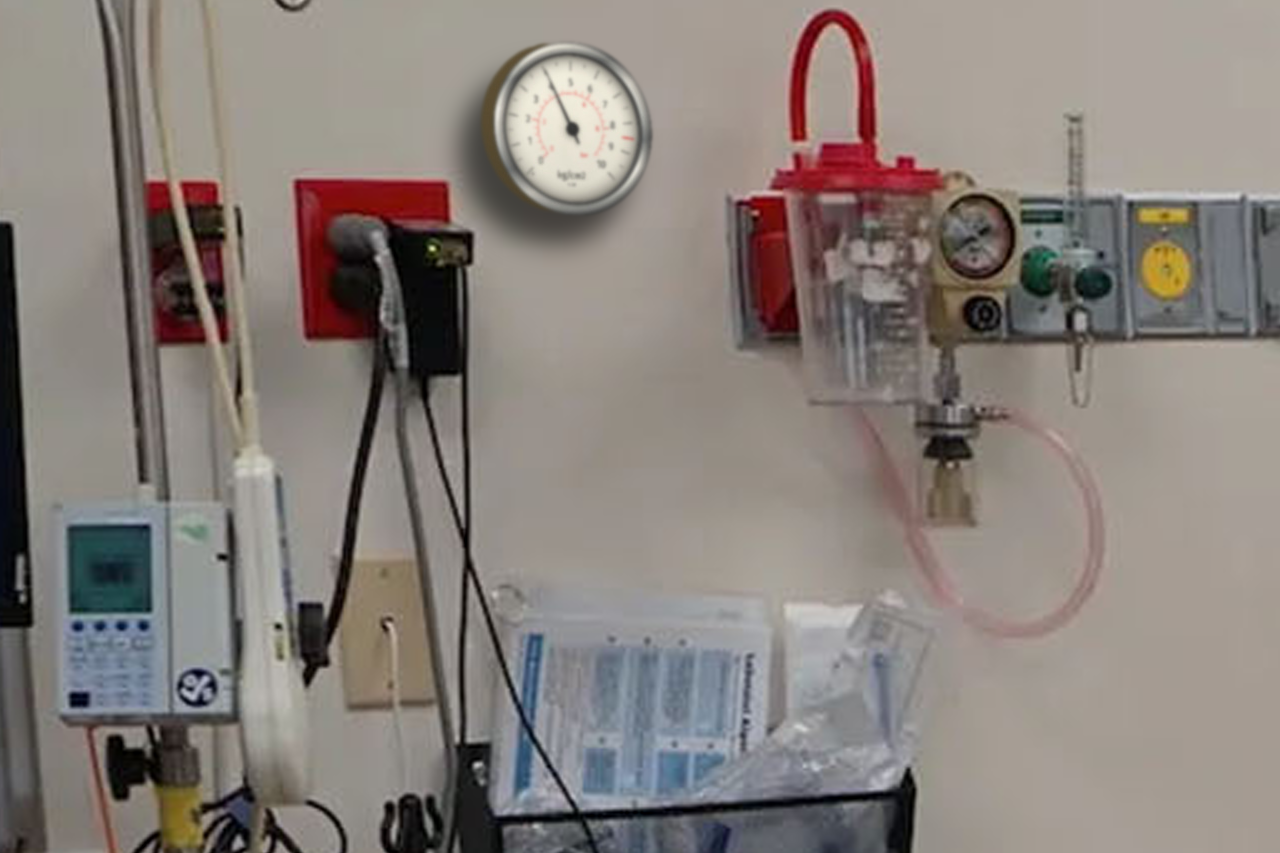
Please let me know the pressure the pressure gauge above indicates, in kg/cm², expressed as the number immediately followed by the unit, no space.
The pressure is 4kg/cm²
